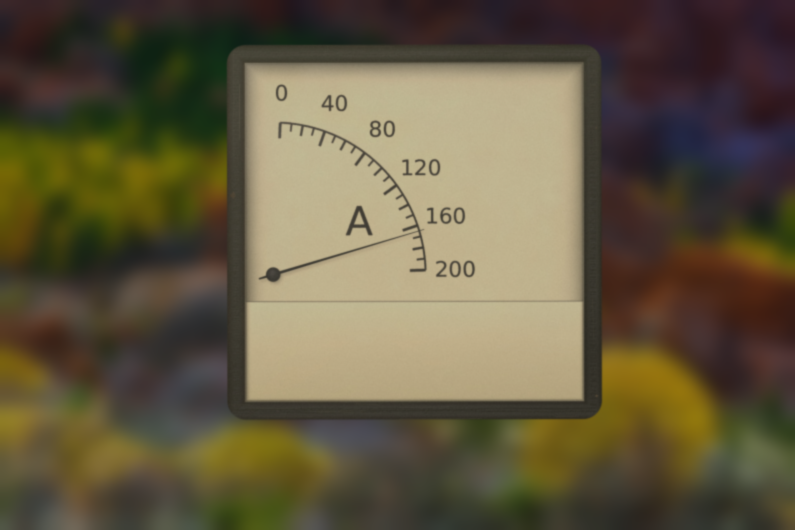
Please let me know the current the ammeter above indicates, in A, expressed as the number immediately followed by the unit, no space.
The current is 165A
